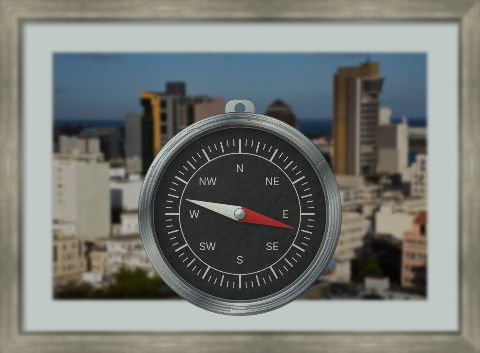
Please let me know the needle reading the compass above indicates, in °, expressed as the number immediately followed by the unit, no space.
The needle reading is 105°
